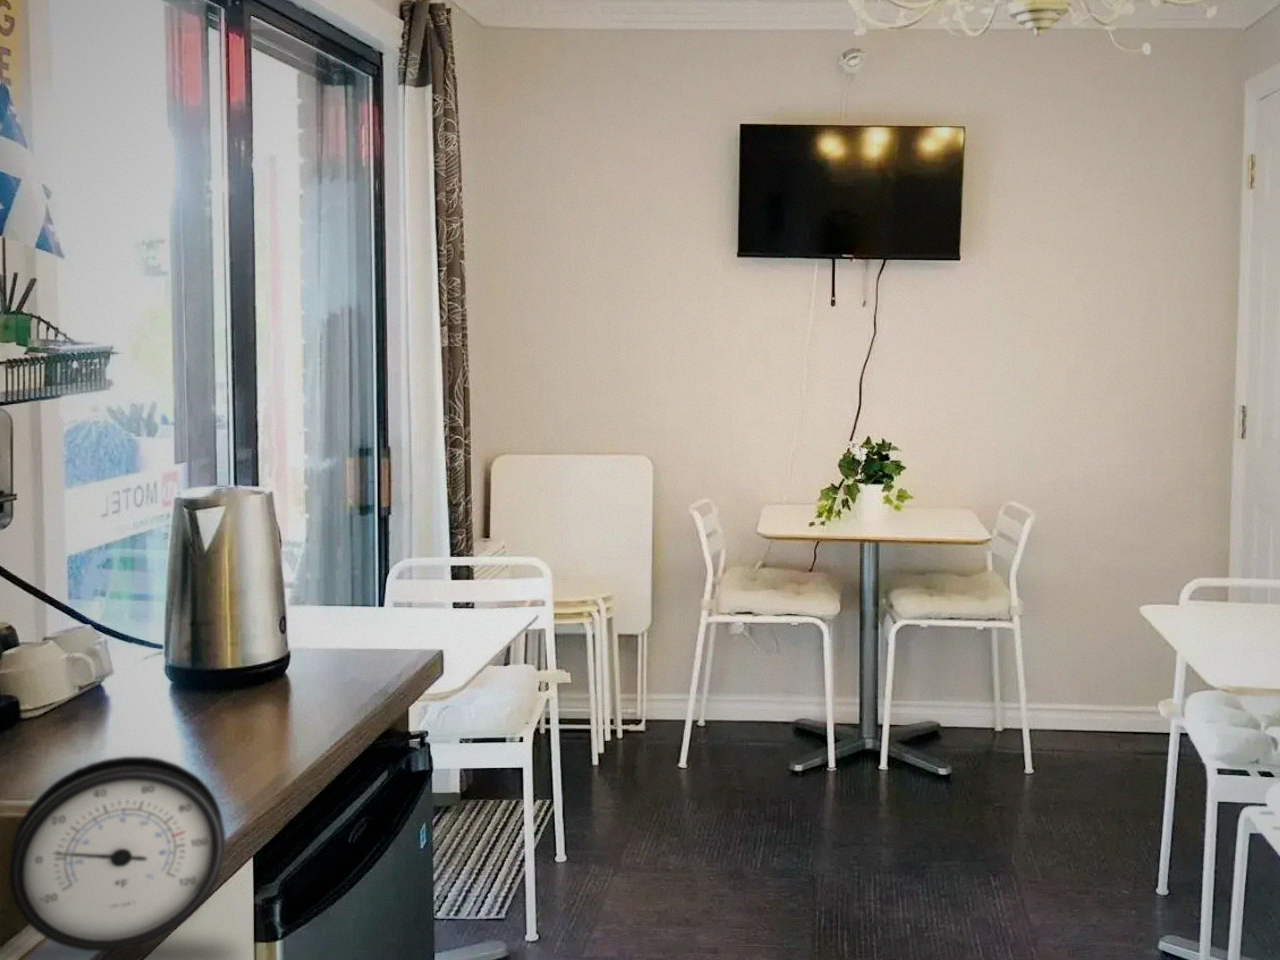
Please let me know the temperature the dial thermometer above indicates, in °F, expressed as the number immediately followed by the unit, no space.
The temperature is 4°F
